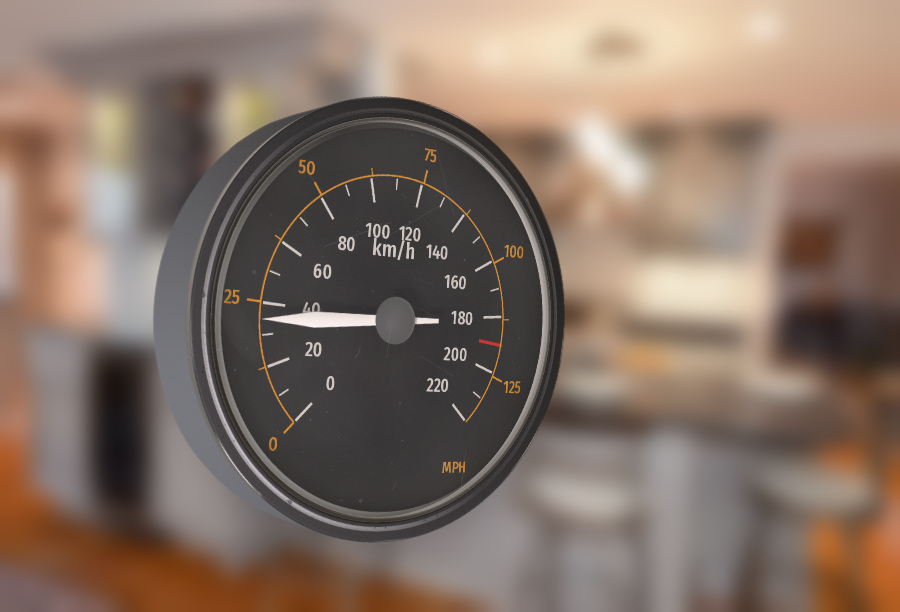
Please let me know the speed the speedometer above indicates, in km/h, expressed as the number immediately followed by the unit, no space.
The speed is 35km/h
